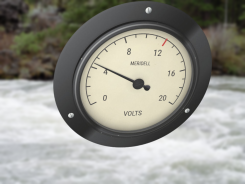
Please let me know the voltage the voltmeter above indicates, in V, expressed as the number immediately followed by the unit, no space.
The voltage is 4.5V
